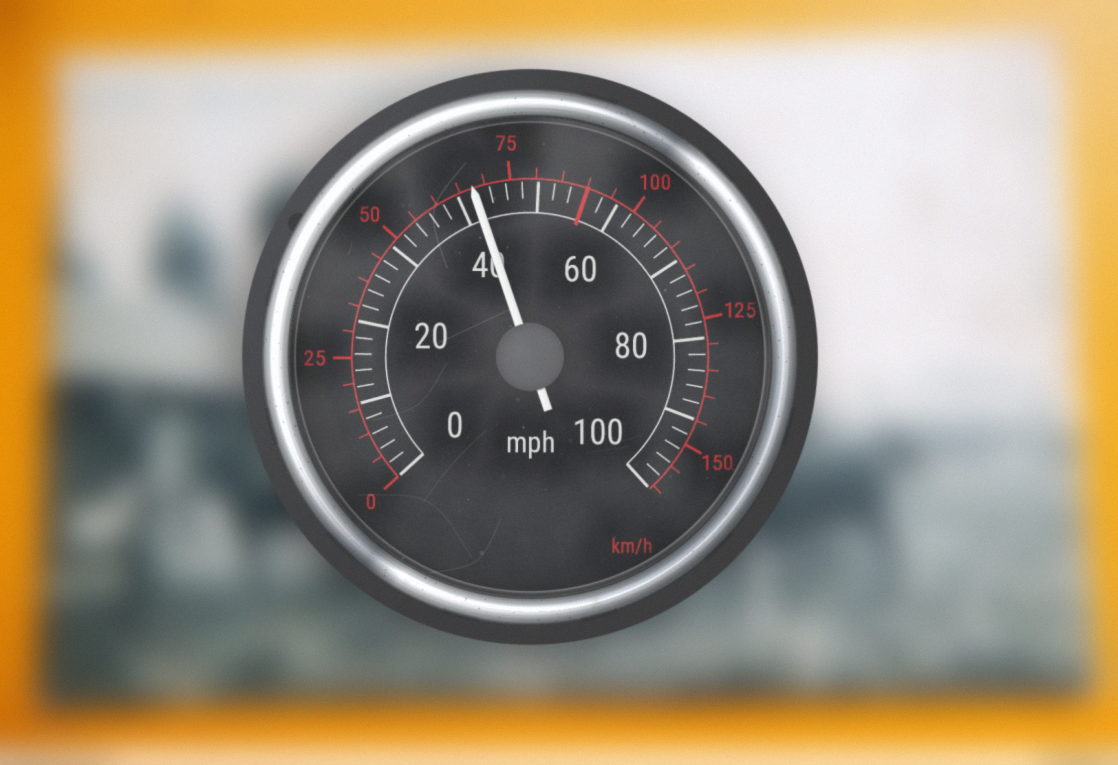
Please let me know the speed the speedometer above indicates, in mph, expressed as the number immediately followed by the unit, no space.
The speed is 42mph
